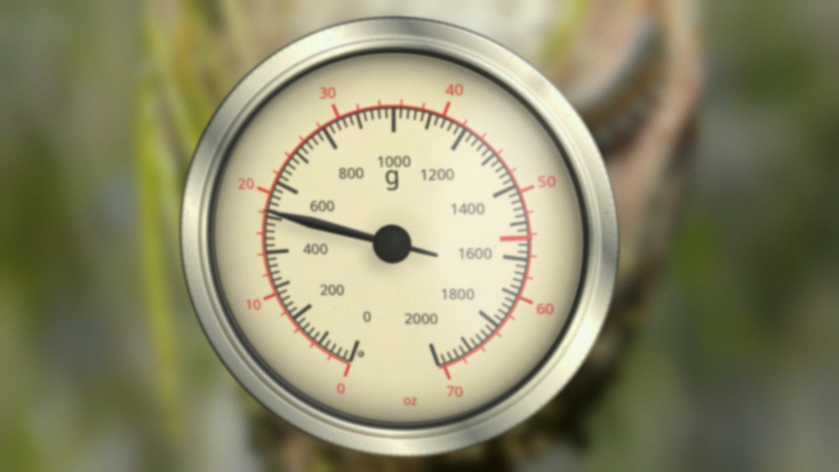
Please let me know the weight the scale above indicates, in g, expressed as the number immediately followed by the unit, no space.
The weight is 520g
